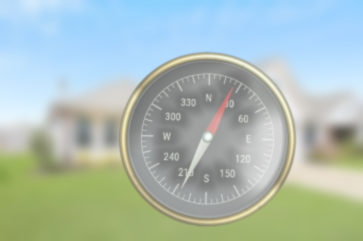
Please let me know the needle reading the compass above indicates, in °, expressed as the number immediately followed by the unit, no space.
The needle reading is 25°
